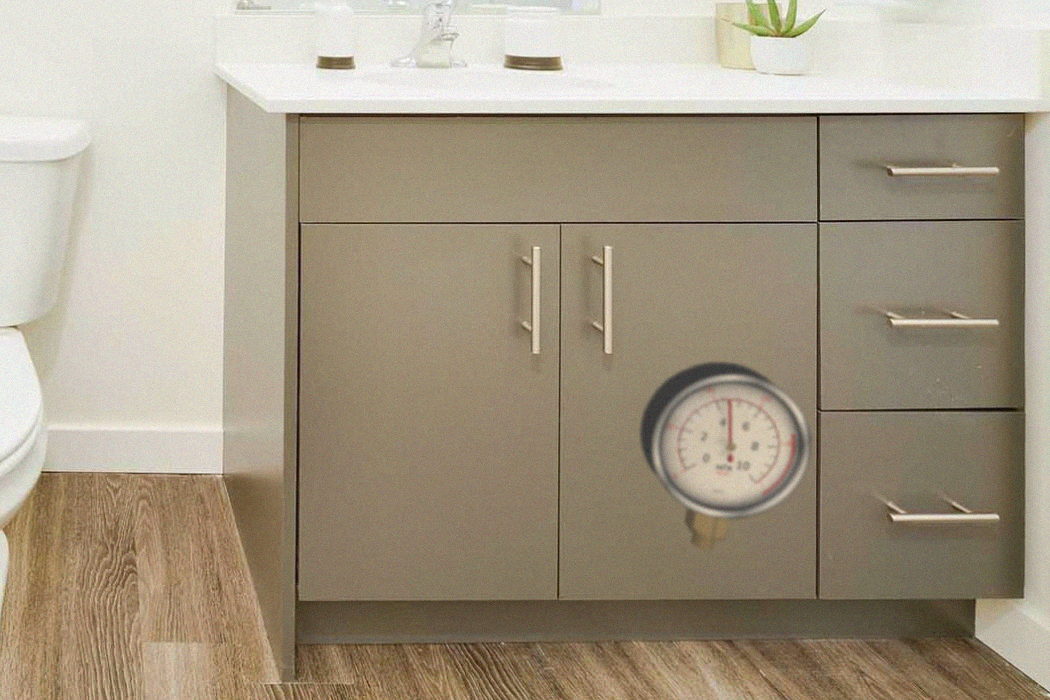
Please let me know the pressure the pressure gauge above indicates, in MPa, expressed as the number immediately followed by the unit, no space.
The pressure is 4.5MPa
